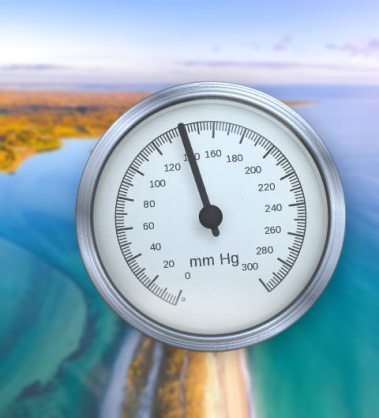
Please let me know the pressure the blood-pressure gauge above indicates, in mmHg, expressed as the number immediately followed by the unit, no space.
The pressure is 140mmHg
